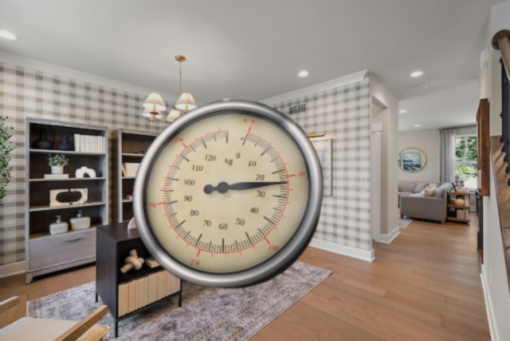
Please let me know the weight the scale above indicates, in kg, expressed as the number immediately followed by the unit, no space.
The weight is 25kg
